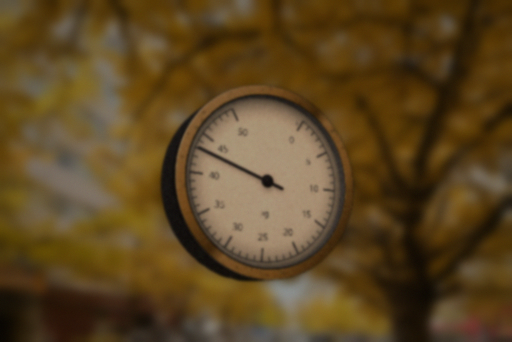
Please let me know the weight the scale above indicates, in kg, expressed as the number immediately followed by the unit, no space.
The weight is 43kg
